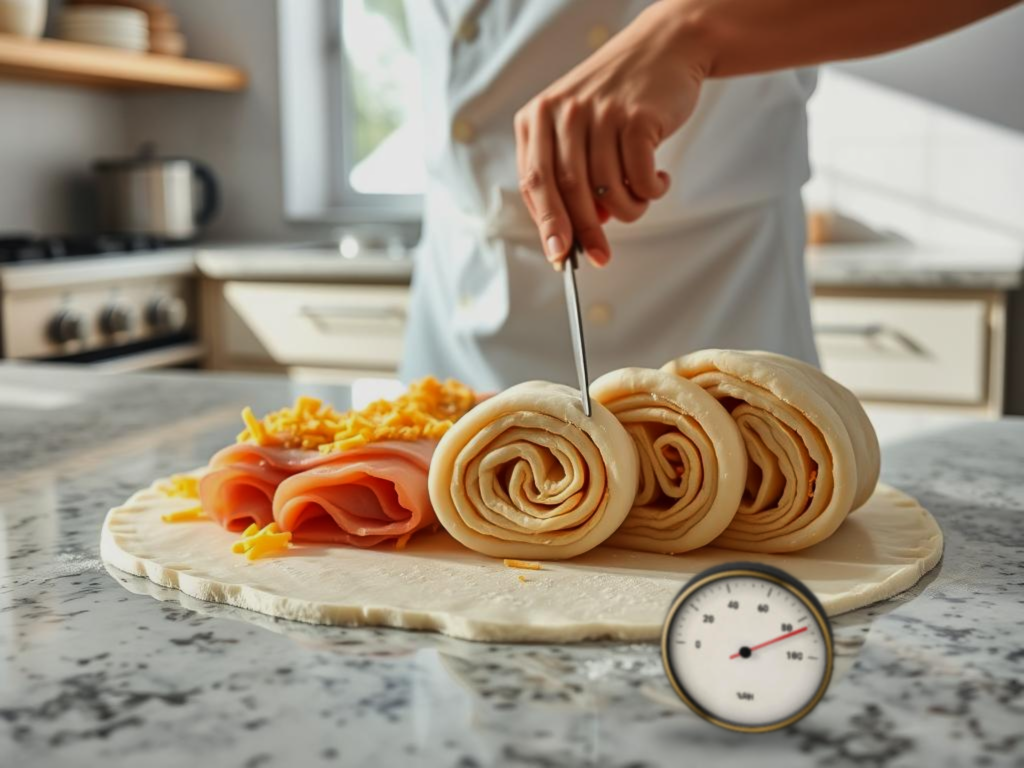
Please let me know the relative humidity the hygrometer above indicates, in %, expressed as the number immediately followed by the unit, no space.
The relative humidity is 84%
